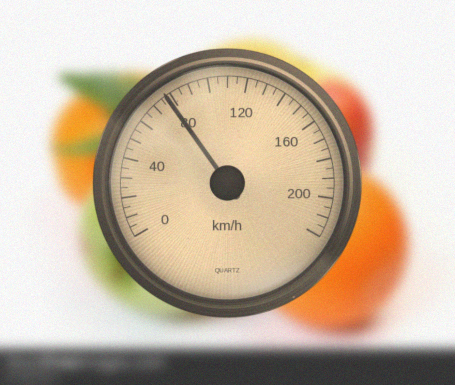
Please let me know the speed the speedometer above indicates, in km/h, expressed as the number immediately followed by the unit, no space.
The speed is 77.5km/h
